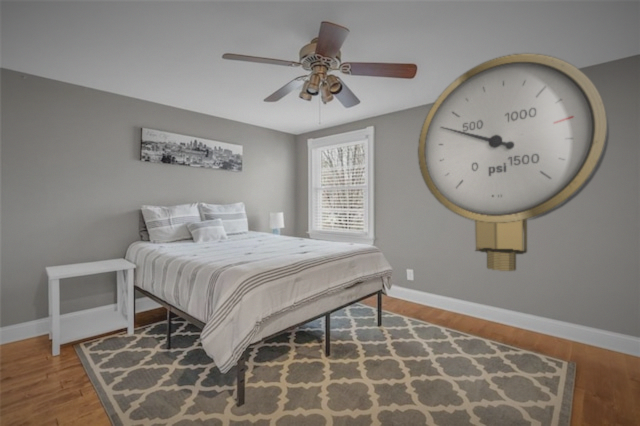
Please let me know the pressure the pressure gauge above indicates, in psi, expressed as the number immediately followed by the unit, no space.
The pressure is 400psi
